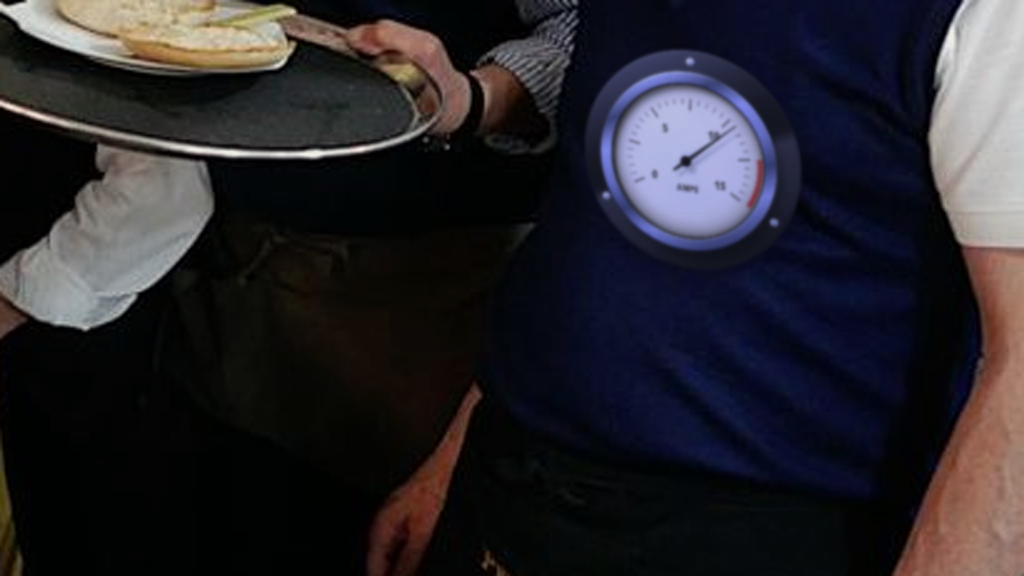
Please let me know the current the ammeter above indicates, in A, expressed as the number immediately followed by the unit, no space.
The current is 10.5A
